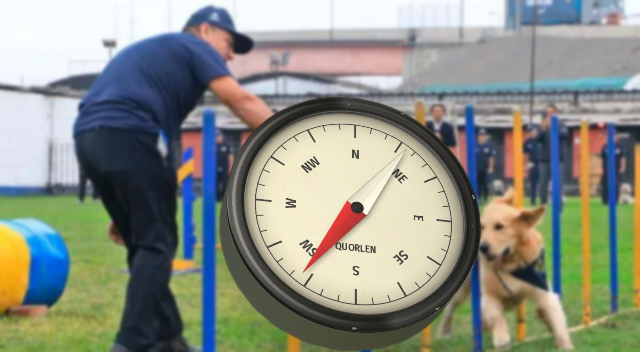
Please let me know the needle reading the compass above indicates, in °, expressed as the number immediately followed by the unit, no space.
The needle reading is 215°
